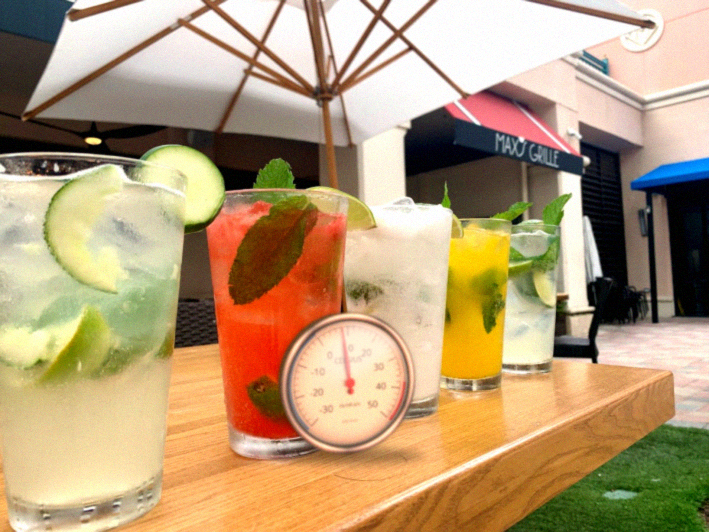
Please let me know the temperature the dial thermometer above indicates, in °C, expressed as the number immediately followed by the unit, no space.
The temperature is 8°C
